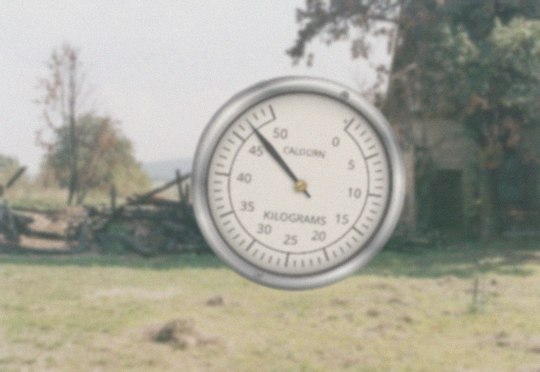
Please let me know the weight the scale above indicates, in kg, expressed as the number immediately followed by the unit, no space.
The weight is 47kg
